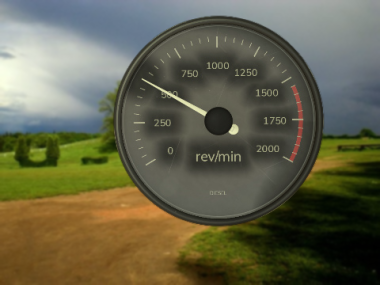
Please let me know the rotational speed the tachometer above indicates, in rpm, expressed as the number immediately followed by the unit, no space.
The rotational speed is 500rpm
